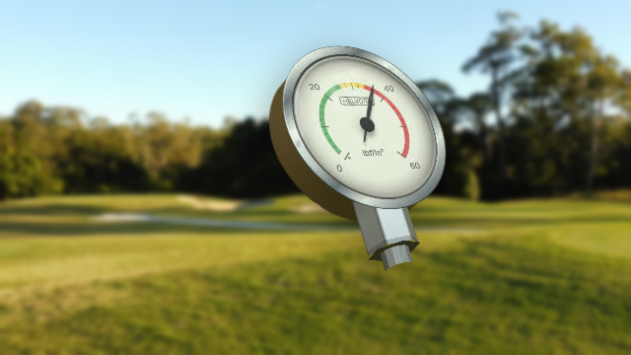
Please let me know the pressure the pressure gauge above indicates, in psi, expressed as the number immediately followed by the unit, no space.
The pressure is 36psi
